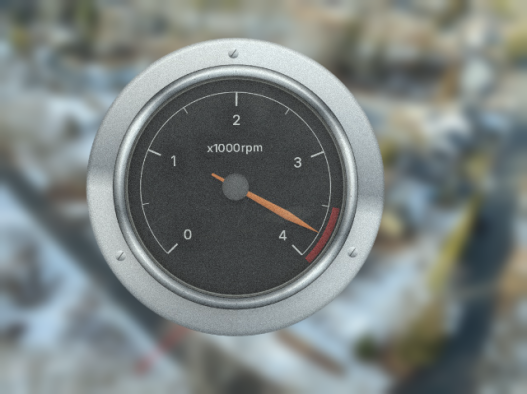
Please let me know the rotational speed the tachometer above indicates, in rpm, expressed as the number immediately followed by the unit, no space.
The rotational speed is 3750rpm
